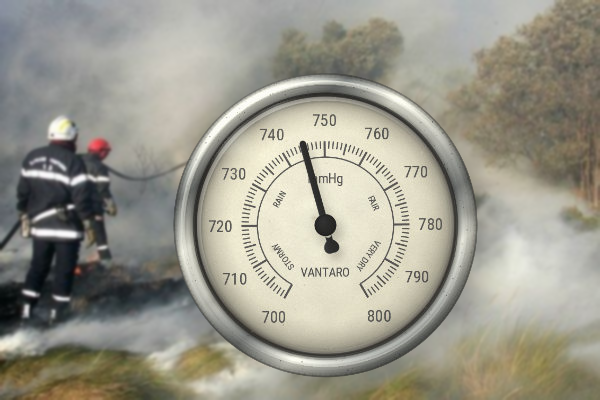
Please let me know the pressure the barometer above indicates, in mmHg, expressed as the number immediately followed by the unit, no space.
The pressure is 745mmHg
